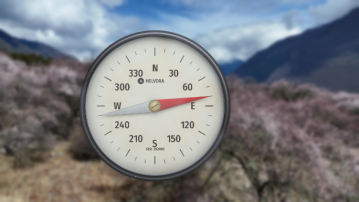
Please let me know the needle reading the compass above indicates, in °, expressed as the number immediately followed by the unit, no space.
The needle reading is 80°
